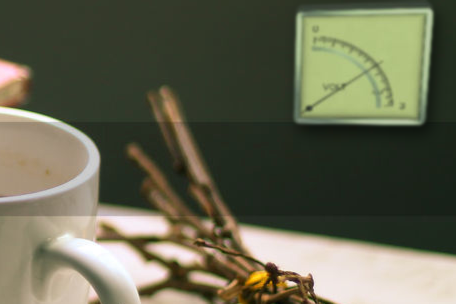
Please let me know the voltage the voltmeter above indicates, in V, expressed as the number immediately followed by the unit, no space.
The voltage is 1.75V
